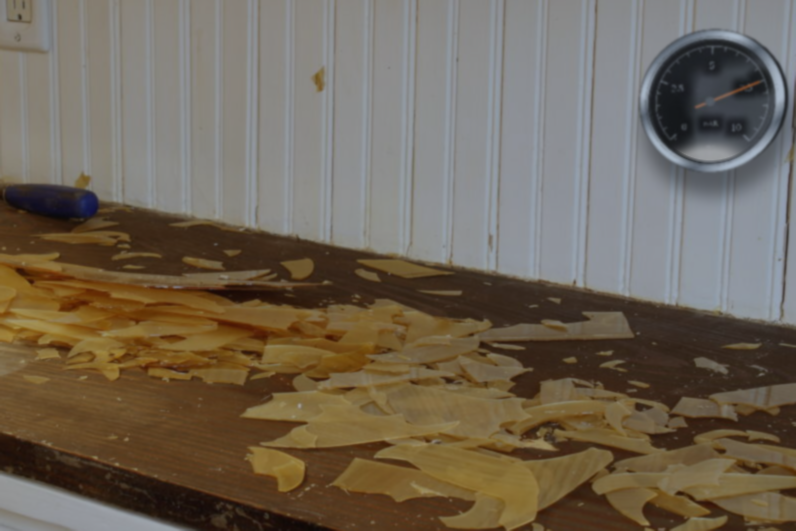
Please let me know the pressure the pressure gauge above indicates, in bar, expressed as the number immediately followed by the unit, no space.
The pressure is 7.5bar
